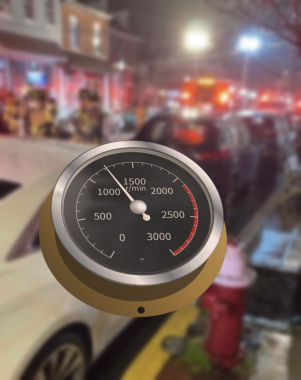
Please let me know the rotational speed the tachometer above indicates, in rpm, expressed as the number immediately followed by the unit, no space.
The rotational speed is 1200rpm
